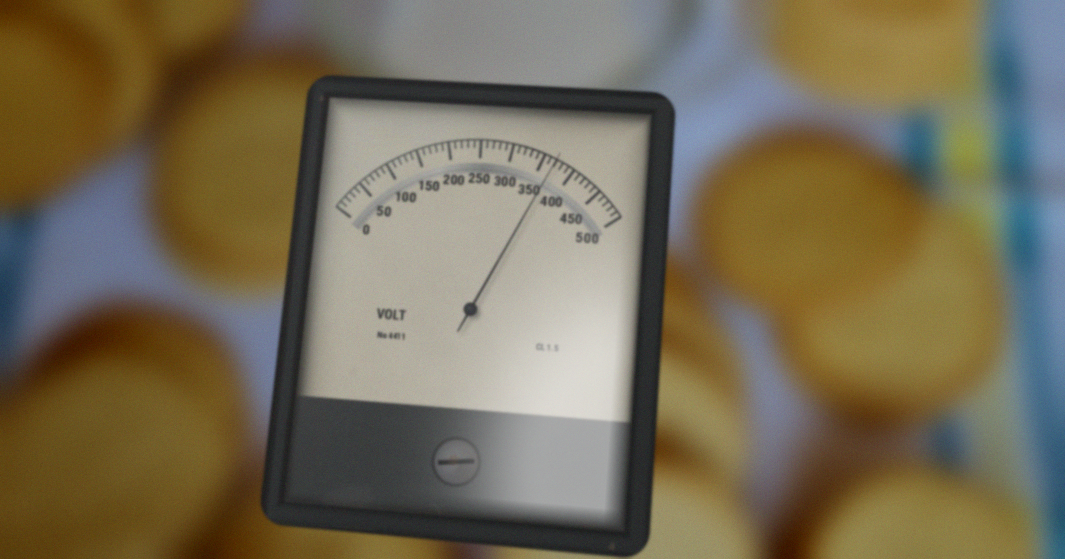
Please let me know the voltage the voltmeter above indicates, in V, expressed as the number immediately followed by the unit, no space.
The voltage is 370V
